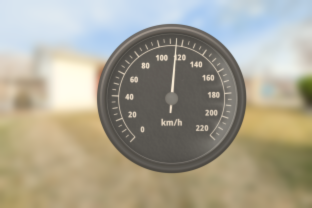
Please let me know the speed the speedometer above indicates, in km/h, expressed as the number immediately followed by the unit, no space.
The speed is 115km/h
